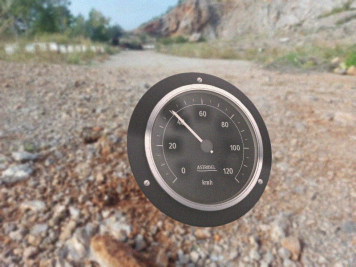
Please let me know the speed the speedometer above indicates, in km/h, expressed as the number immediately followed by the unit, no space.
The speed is 40km/h
